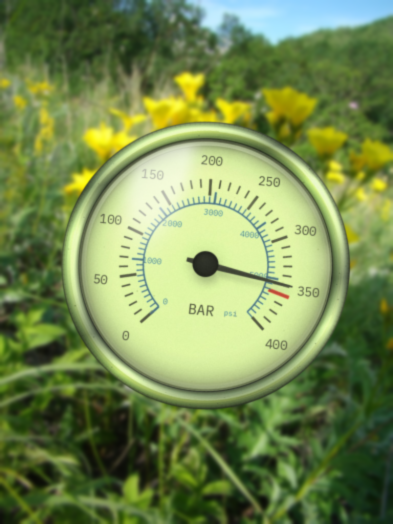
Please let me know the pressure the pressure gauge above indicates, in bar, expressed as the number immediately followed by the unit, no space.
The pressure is 350bar
